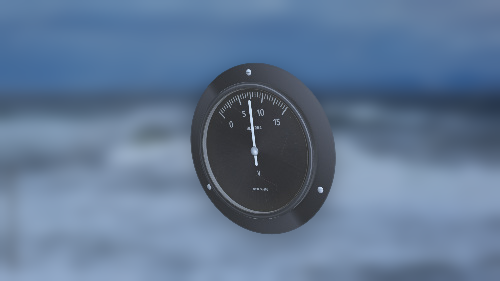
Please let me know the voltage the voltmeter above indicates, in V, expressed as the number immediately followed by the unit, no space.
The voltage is 7.5V
